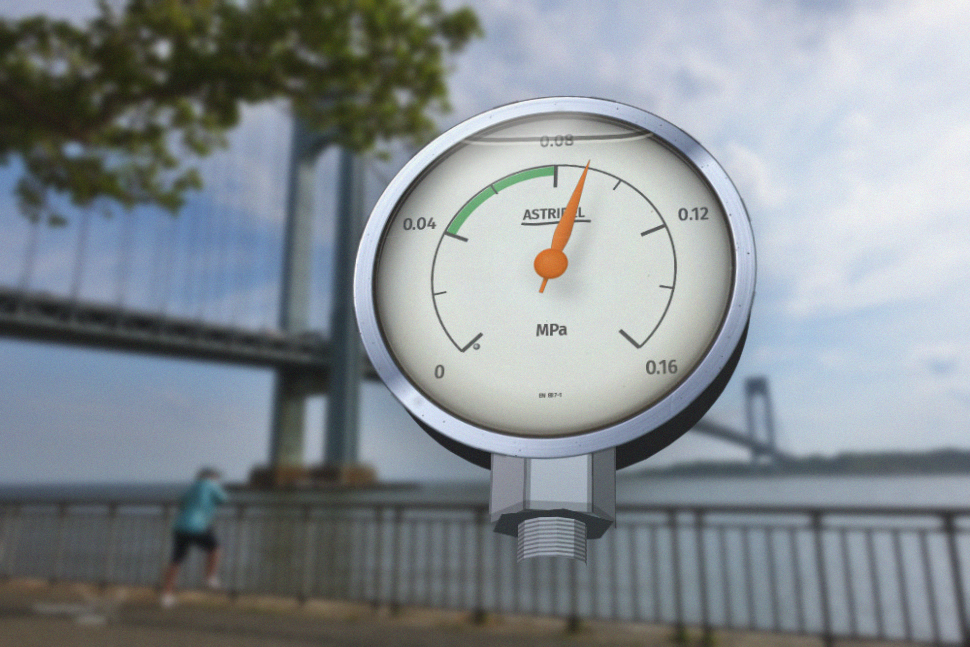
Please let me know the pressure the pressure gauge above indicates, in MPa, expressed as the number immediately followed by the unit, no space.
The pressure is 0.09MPa
